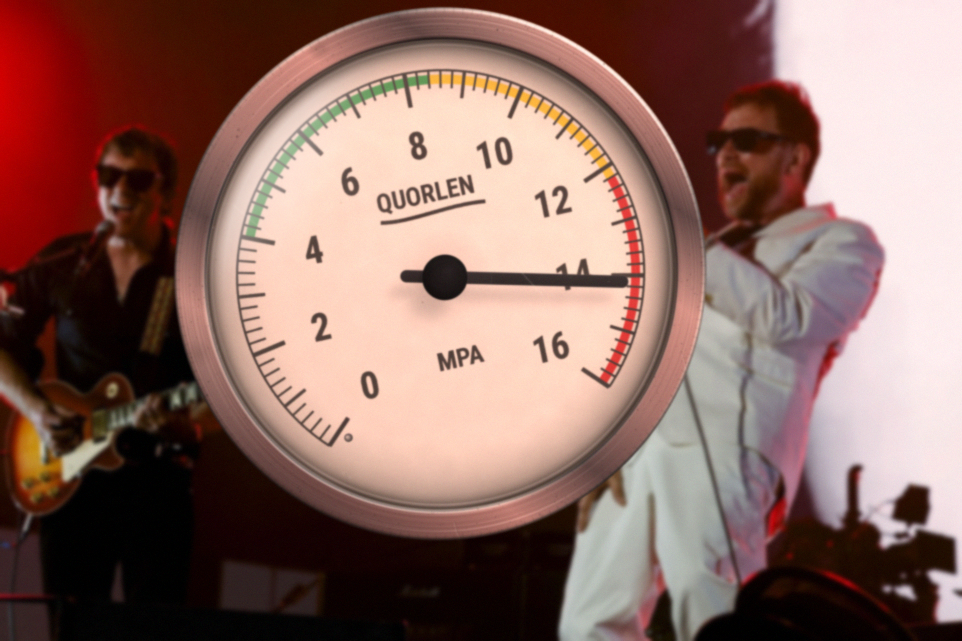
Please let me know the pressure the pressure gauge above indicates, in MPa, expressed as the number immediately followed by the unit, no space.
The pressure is 14.1MPa
